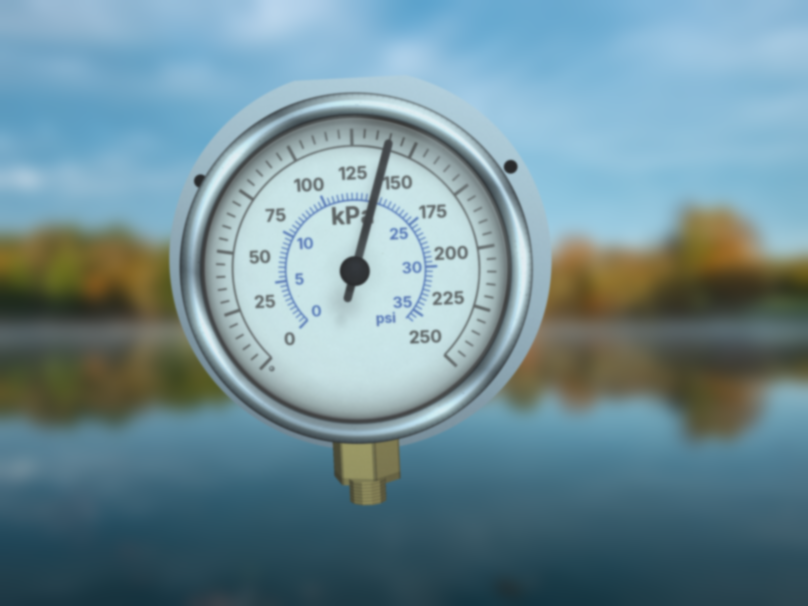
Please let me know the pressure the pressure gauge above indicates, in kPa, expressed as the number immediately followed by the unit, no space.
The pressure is 140kPa
